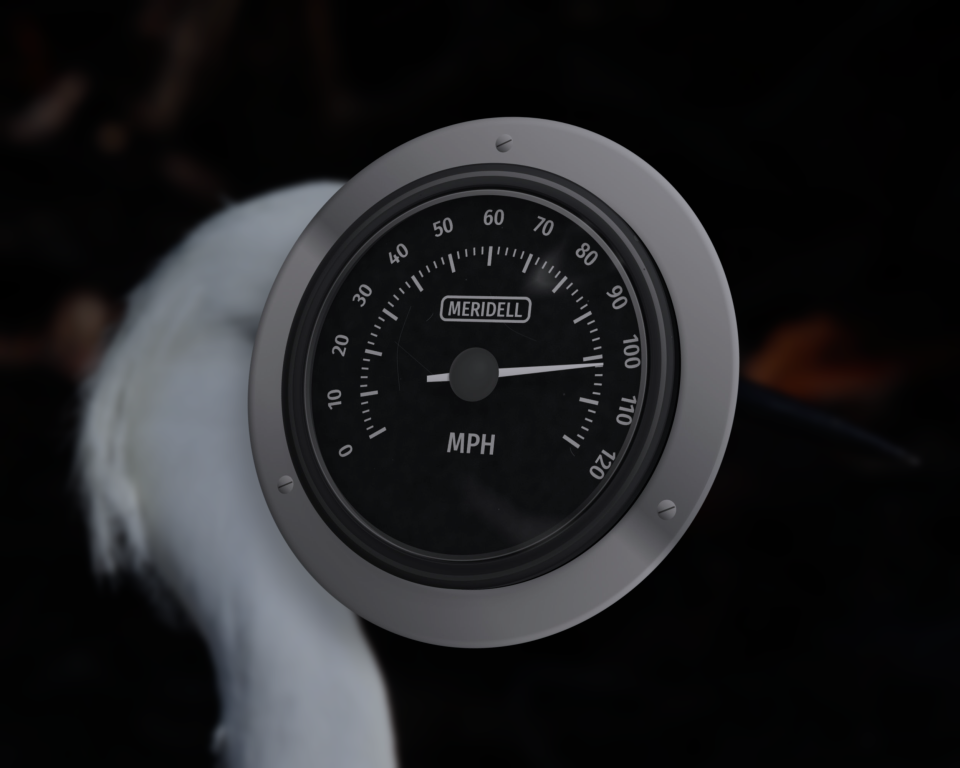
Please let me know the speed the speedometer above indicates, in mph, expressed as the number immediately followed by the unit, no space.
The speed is 102mph
